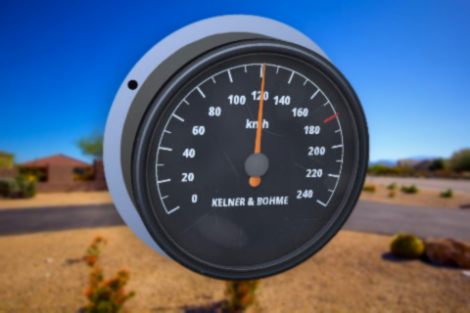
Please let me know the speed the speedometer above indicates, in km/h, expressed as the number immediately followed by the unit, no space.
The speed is 120km/h
